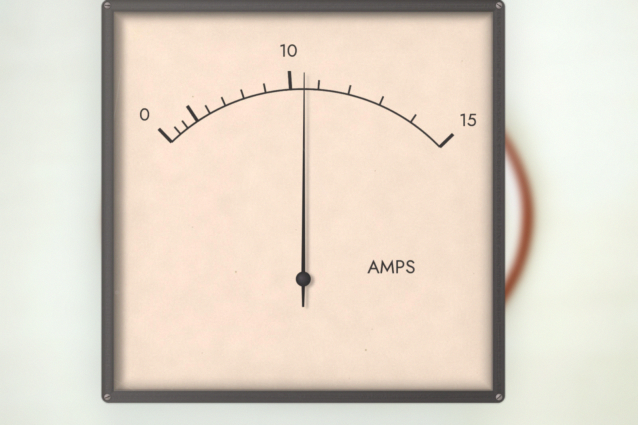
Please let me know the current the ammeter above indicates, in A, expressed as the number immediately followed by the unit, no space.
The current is 10.5A
